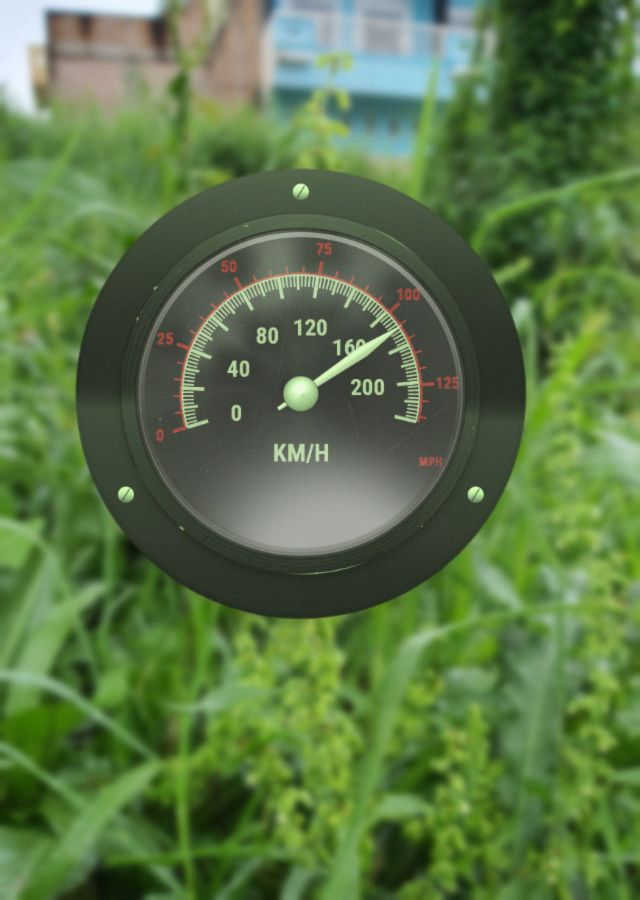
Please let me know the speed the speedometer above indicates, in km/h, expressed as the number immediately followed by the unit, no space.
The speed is 170km/h
